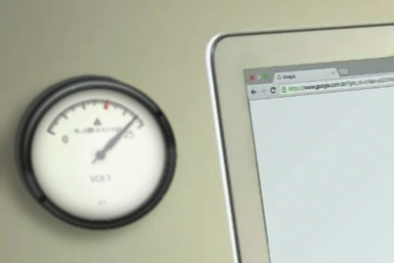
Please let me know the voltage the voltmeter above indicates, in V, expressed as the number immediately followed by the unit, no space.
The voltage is 22.5V
